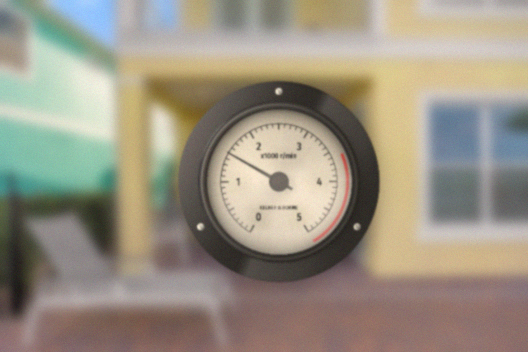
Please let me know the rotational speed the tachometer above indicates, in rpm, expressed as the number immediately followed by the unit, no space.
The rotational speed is 1500rpm
